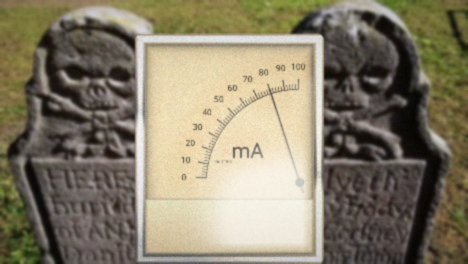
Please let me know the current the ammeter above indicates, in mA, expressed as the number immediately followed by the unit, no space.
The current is 80mA
